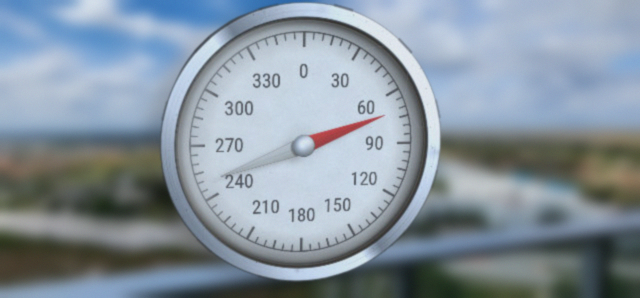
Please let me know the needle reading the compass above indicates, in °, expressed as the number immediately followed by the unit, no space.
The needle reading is 70°
